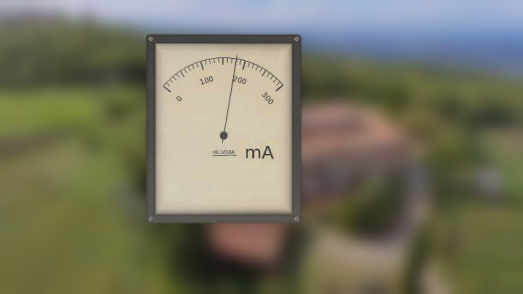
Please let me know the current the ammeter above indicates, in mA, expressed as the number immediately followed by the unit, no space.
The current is 180mA
